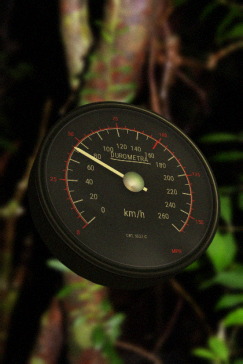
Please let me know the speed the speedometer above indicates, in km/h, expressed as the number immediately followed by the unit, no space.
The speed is 70km/h
